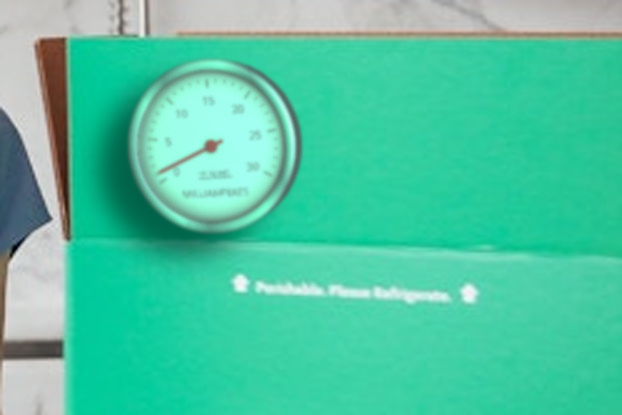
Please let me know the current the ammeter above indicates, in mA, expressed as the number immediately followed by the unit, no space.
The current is 1mA
